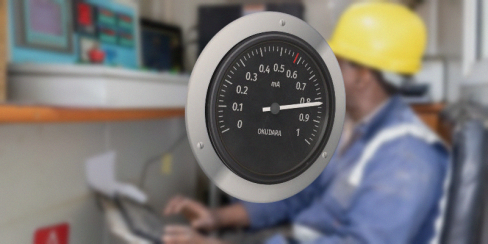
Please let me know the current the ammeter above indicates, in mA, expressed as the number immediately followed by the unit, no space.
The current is 0.82mA
